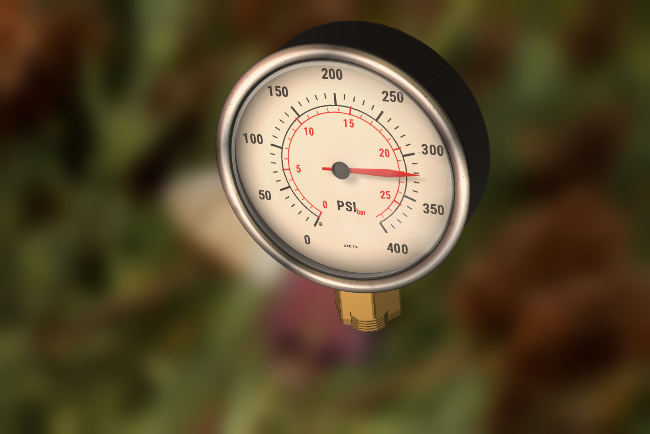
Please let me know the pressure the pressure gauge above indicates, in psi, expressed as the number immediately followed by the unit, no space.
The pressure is 320psi
